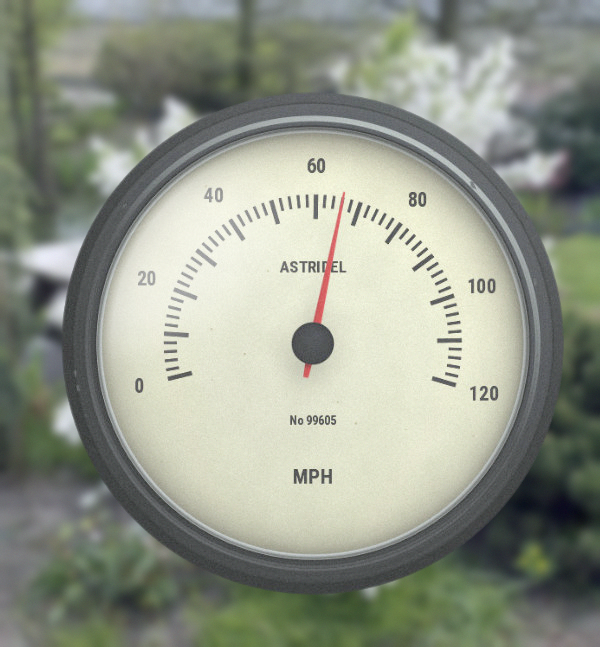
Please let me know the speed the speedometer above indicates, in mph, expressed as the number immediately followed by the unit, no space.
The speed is 66mph
